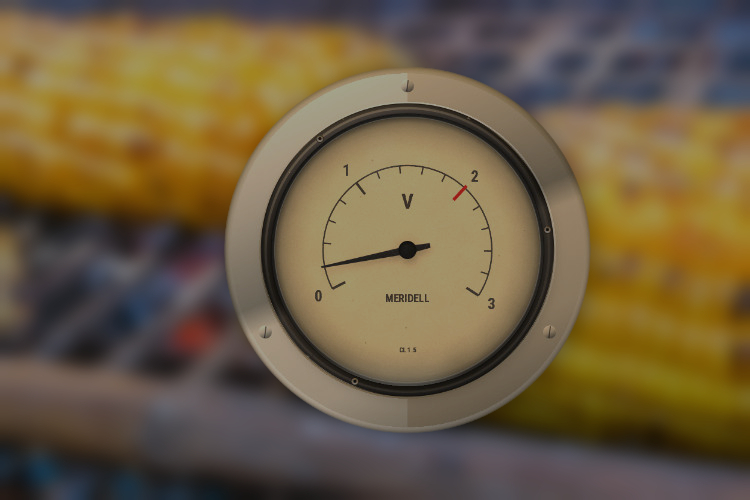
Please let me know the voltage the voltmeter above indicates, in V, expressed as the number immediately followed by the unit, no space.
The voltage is 0.2V
